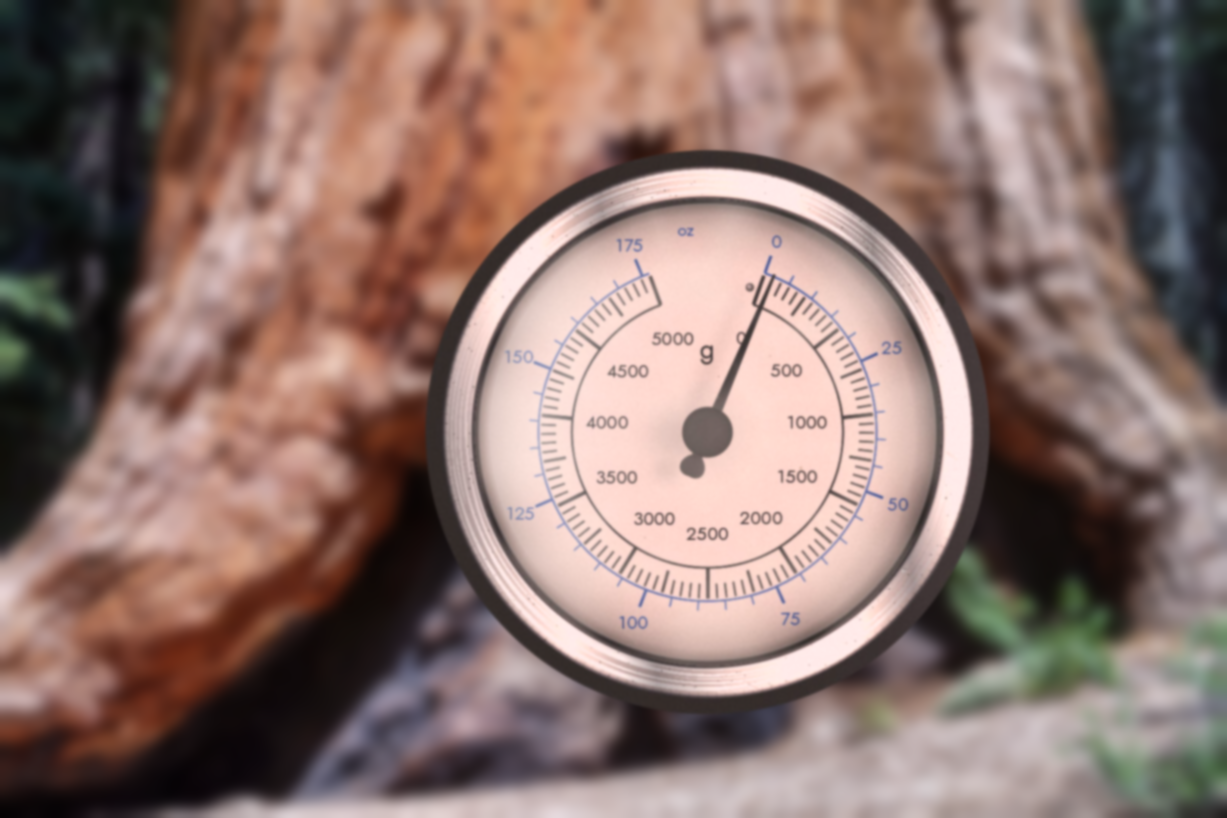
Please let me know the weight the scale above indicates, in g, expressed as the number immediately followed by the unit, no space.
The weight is 50g
